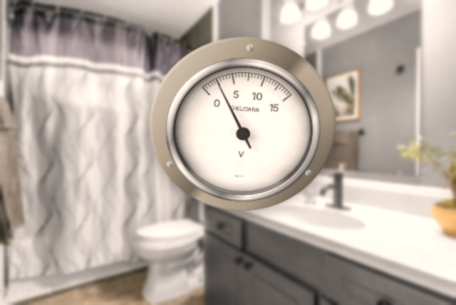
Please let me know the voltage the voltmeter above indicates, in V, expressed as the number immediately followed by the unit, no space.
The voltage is 2.5V
